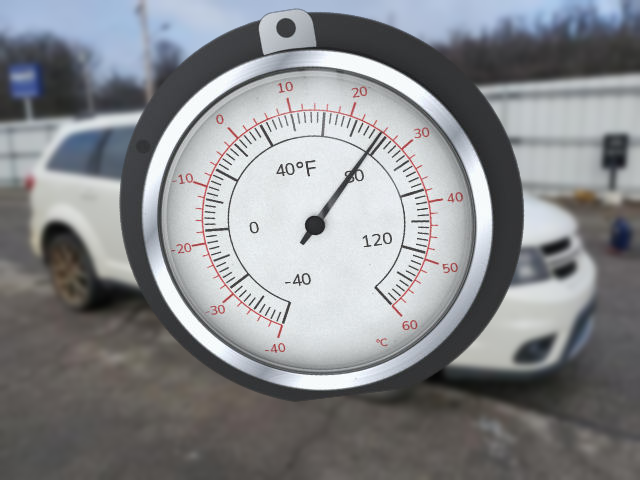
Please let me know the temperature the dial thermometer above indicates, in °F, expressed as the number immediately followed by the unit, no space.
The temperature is 78°F
